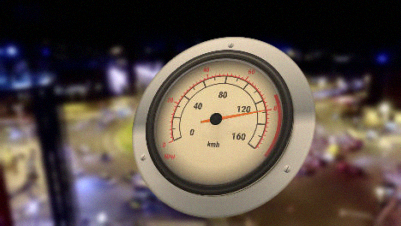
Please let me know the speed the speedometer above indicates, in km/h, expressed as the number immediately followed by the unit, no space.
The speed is 130km/h
